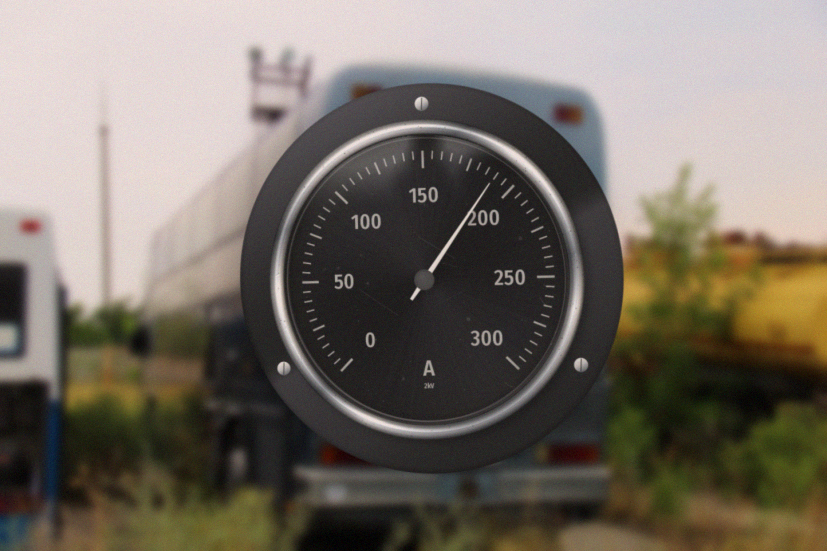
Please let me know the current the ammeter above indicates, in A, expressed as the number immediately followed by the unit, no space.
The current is 190A
